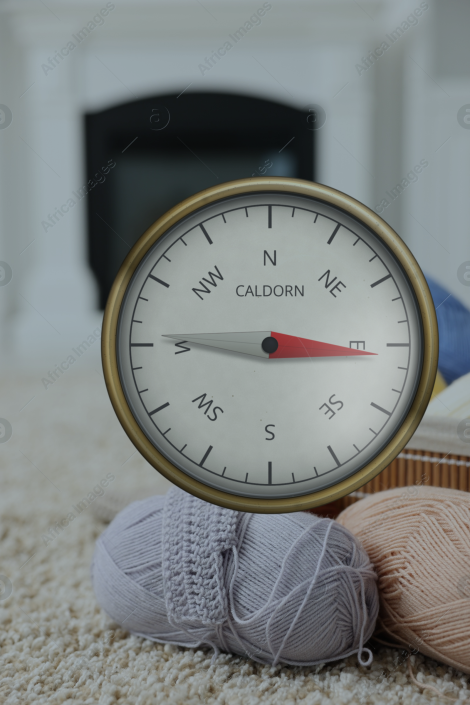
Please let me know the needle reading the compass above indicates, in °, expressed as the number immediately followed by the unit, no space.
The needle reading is 95°
